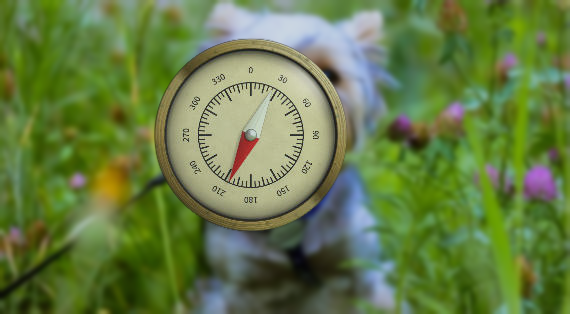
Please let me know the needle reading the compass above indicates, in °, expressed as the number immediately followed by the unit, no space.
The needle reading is 205°
